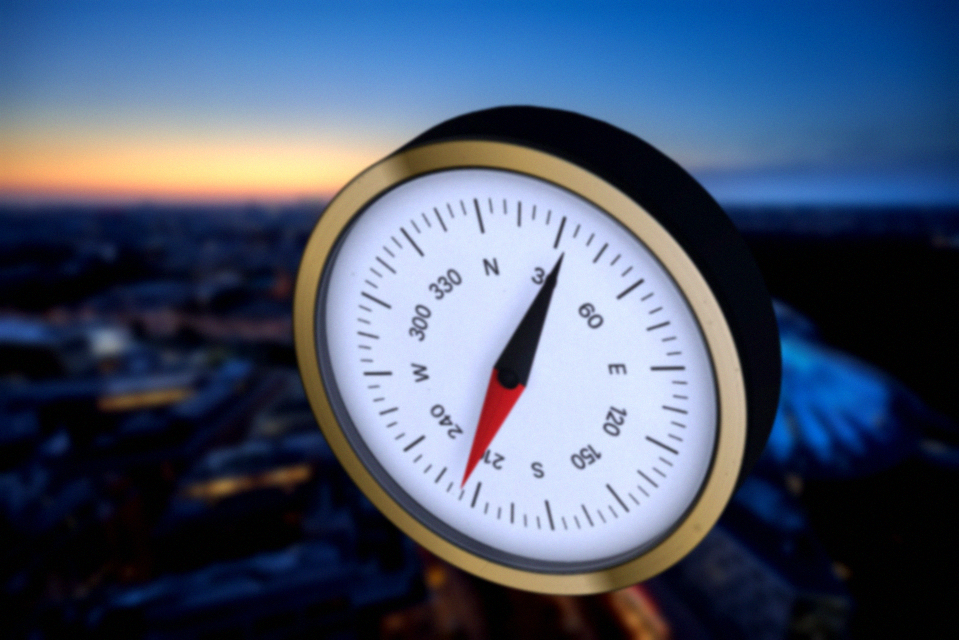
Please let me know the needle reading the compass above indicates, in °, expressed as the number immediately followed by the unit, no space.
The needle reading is 215°
